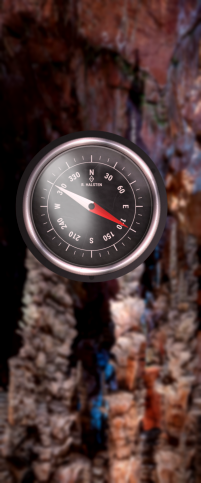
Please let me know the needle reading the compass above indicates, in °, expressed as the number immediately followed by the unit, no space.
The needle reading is 120°
